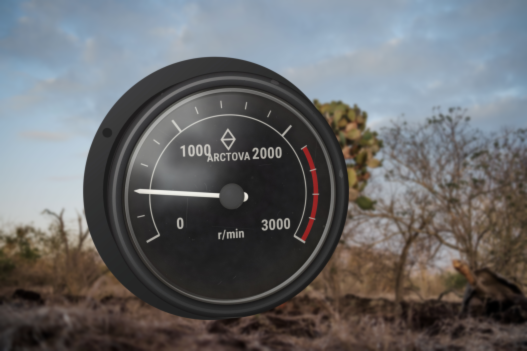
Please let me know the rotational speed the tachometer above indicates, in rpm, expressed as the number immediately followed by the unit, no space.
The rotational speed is 400rpm
